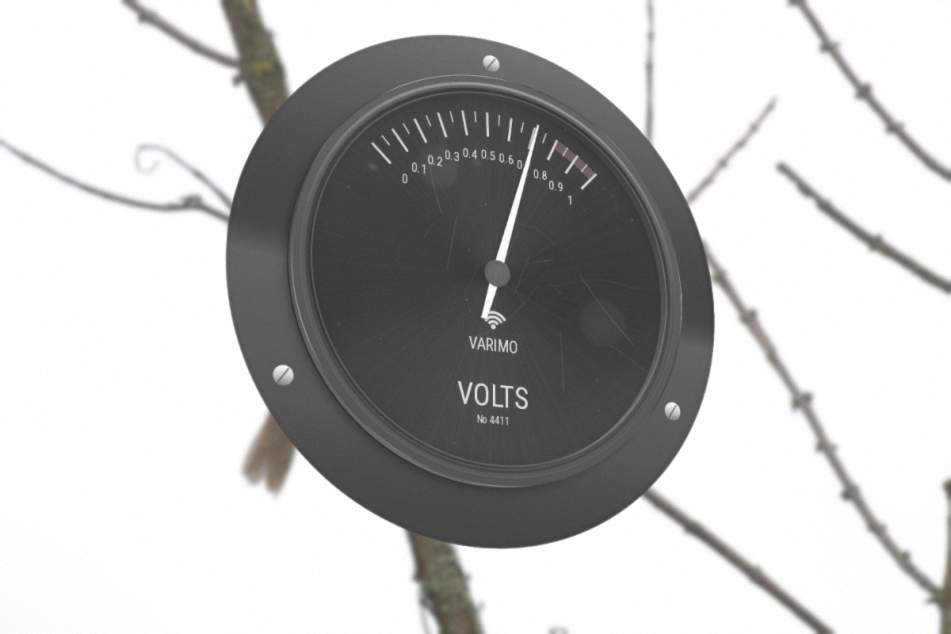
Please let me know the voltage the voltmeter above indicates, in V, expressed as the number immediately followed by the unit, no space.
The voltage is 0.7V
